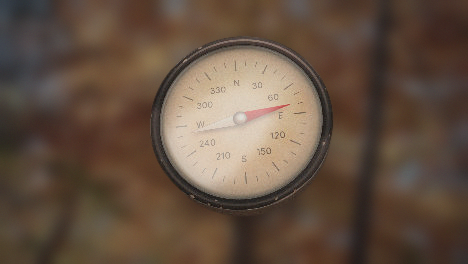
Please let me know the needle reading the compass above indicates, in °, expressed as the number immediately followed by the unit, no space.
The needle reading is 80°
